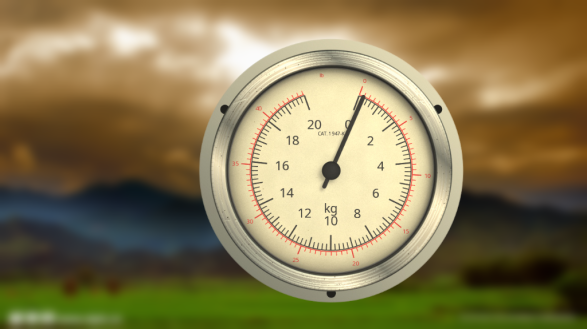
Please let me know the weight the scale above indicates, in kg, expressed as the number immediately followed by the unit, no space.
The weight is 0.2kg
